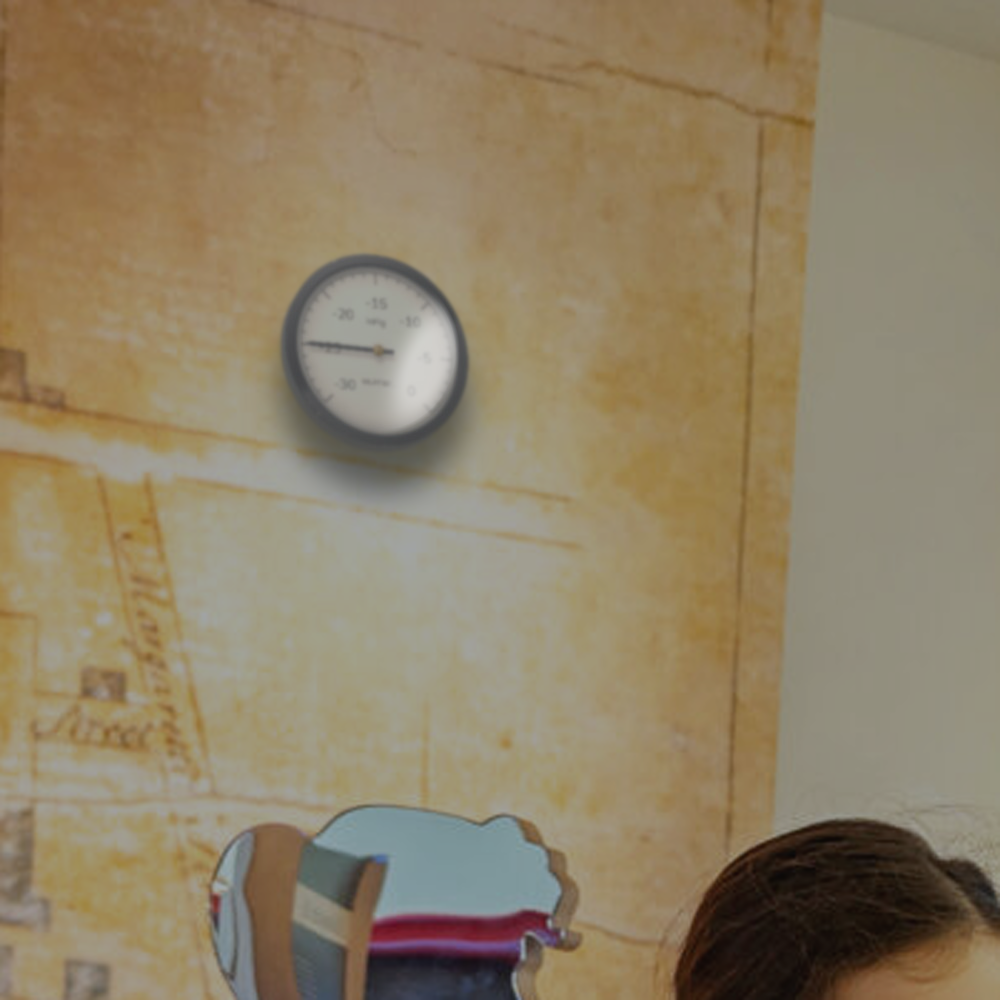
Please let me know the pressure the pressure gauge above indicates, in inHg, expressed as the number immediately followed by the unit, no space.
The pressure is -25inHg
